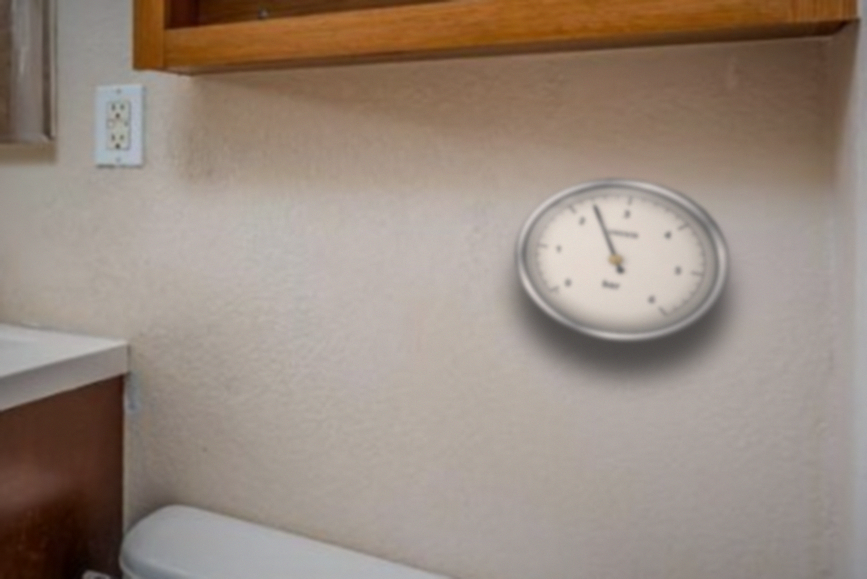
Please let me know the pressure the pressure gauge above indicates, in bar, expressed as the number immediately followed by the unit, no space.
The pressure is 2.4bar
